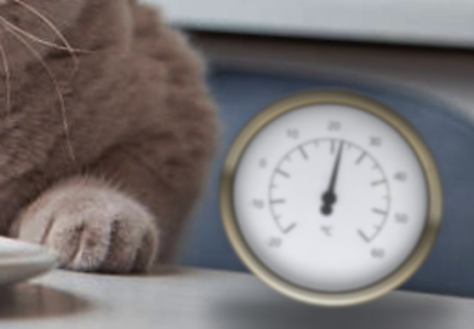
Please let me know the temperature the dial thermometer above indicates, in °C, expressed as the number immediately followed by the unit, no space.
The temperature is 22.5°C
